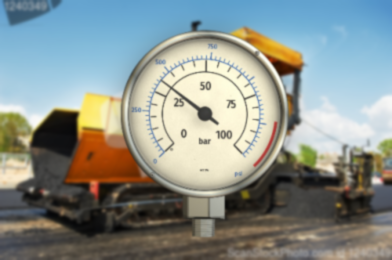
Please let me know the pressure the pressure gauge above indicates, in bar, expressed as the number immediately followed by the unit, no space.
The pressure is 30bar
